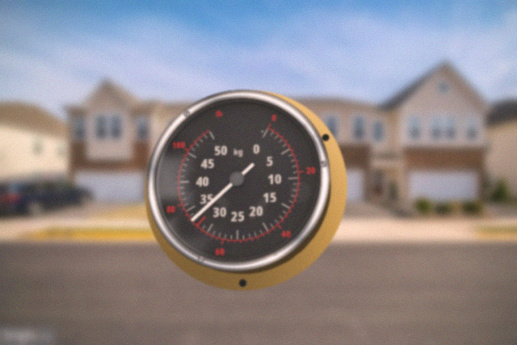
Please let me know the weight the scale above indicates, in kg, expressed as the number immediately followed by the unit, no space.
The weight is 33kg
